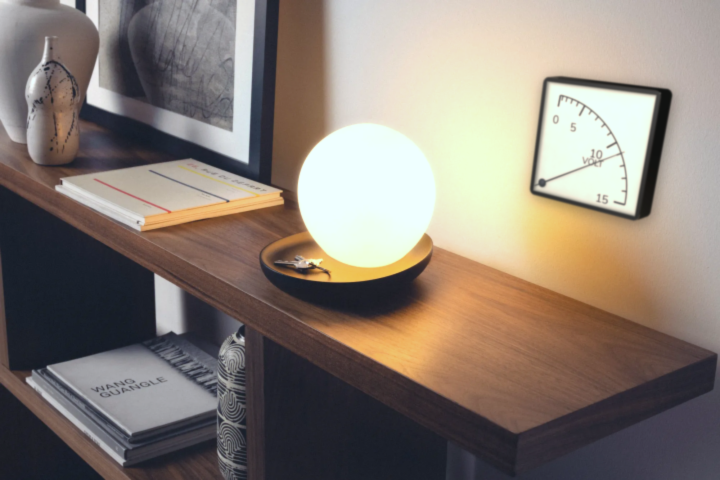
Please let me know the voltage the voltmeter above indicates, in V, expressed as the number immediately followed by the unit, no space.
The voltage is 11V
